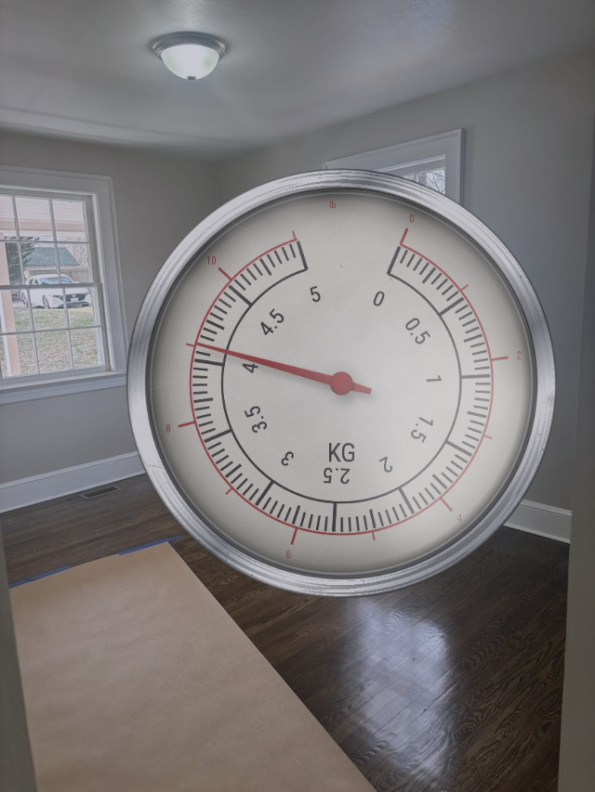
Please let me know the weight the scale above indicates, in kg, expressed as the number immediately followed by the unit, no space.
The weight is 4.1kg
